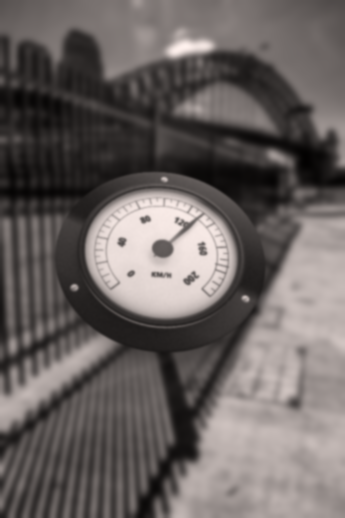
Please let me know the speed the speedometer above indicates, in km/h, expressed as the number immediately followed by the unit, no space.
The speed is 130km/h
